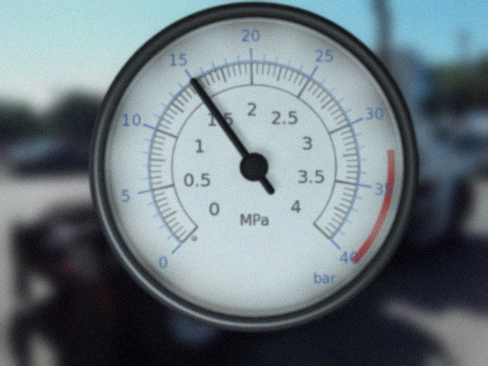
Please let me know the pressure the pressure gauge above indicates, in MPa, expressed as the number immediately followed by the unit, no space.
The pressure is 1.5MPa
